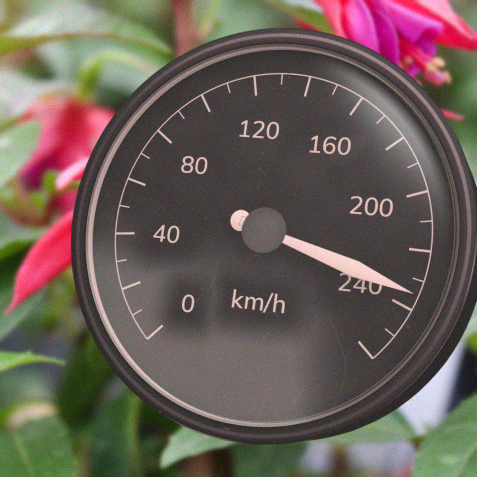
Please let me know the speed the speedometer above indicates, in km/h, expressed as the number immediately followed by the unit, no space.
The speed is 235km/h
